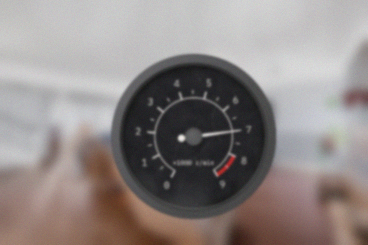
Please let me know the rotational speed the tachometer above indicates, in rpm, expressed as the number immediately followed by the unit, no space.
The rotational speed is 7000rpm
